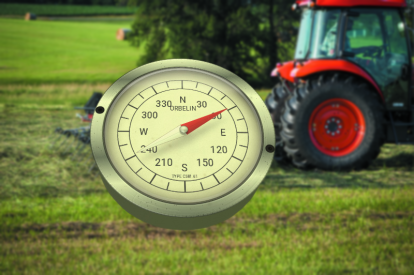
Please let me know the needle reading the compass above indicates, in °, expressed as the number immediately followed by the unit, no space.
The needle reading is 60°
